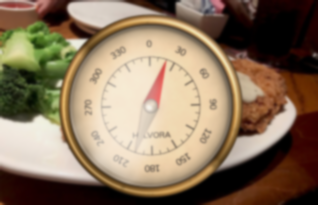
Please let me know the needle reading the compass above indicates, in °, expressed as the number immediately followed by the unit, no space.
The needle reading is 20°
